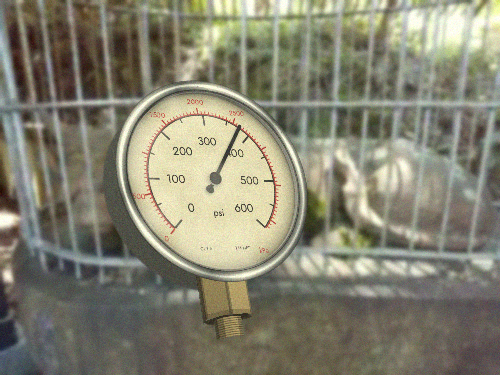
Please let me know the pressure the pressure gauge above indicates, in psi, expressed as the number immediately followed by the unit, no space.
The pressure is 375psi
